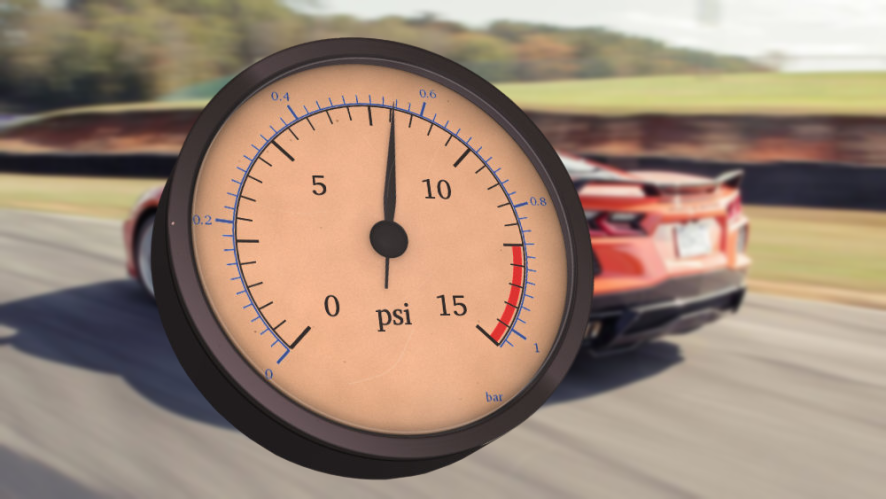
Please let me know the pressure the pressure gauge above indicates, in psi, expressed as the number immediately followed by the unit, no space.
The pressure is 8psi
